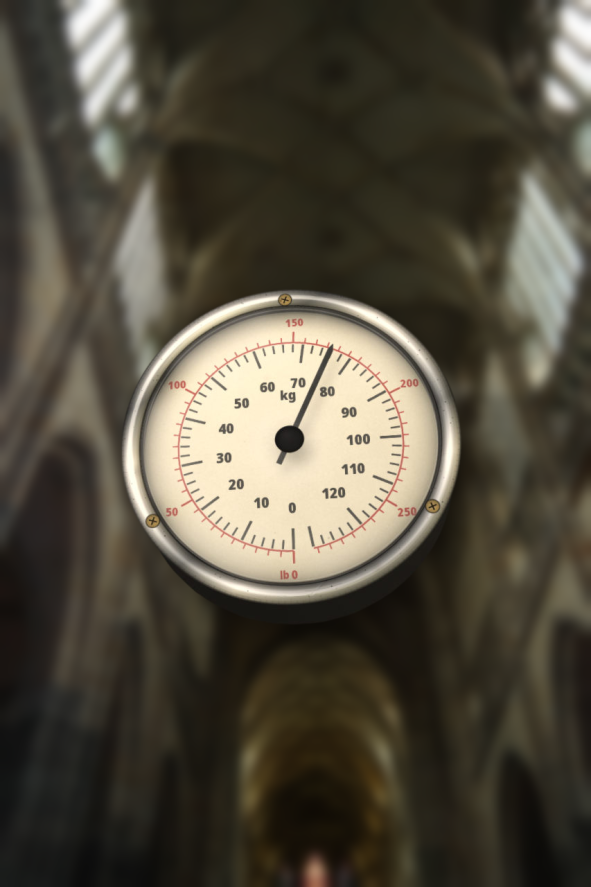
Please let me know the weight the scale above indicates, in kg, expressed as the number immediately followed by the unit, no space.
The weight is 76kg
